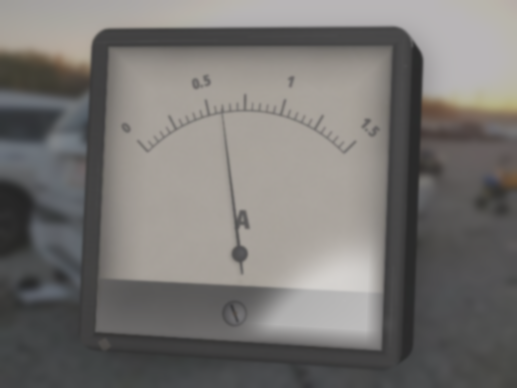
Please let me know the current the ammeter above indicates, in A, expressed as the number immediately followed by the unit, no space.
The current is 0.6A
